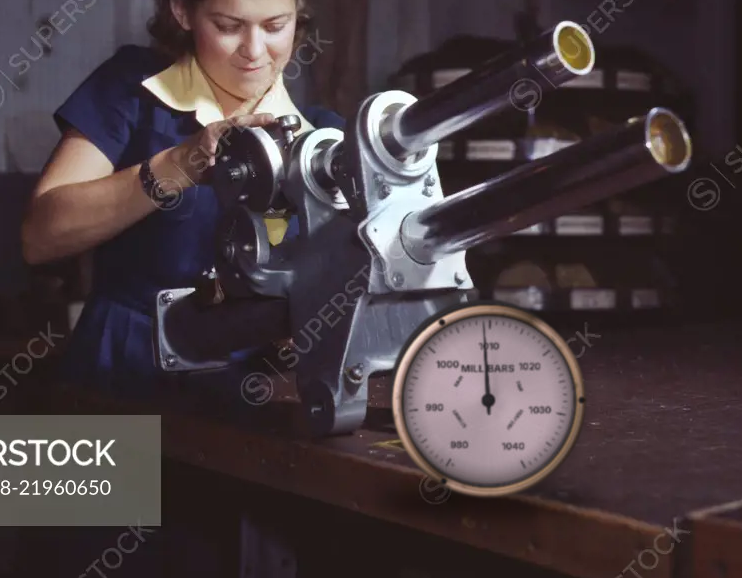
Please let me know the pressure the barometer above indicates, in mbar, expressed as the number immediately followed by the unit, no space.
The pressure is 1009mbar
